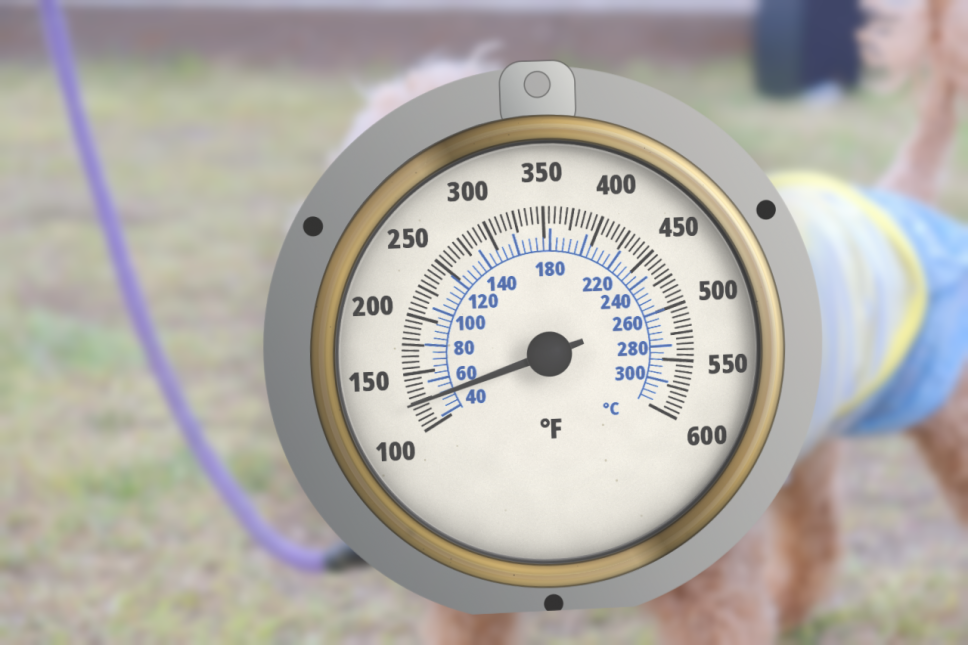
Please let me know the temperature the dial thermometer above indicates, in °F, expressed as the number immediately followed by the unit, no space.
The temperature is 125°F
